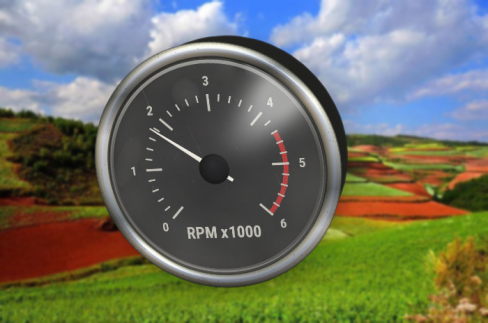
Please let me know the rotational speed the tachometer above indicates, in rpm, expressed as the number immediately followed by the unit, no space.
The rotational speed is 1800rpm
